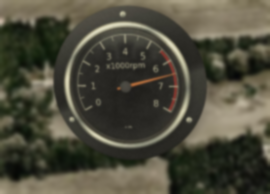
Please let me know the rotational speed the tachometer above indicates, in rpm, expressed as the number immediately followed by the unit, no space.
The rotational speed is 6500rpm
